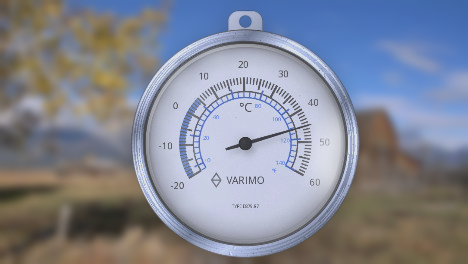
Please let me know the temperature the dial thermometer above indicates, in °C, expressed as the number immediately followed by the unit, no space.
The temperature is 45°C
